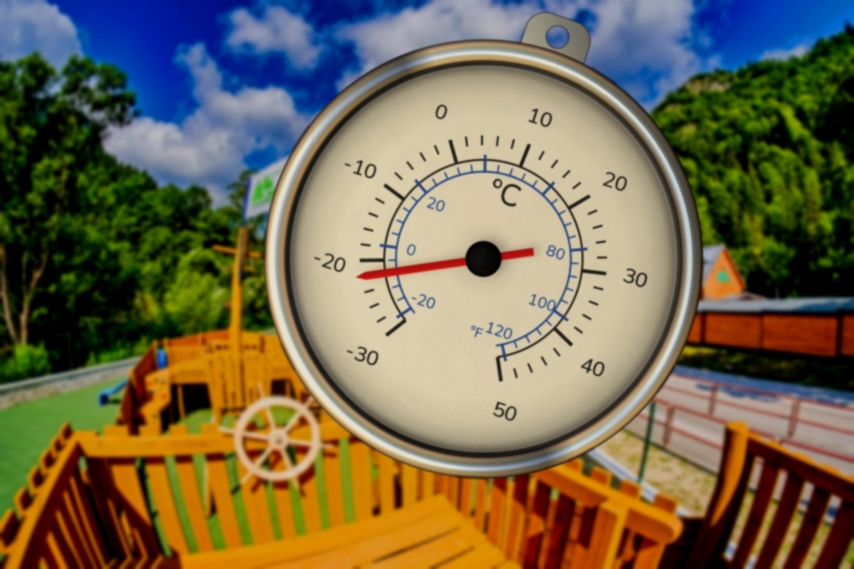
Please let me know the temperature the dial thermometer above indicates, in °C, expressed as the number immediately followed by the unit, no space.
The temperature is -22°C
